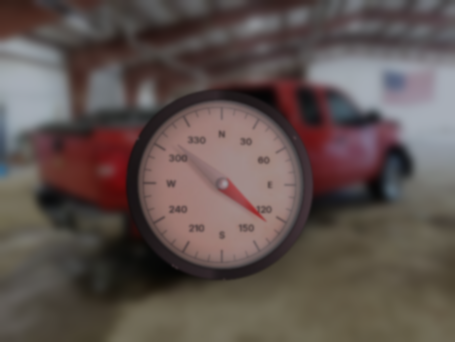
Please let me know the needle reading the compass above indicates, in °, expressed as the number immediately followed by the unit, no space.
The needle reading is 130°
